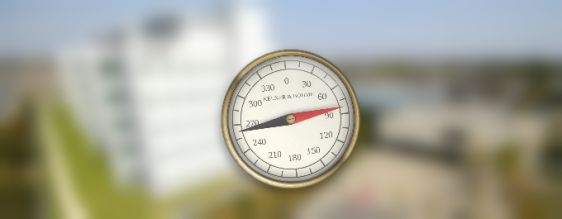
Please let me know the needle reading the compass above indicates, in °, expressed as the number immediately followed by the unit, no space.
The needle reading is 82.5°
